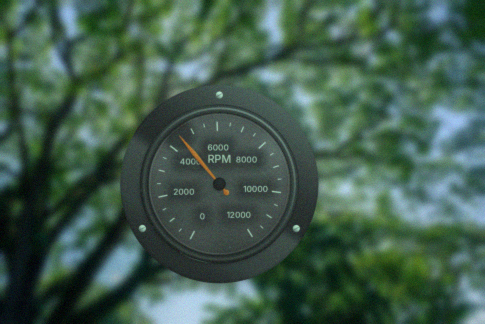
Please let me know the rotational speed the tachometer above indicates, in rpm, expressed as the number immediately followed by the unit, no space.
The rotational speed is 4500rpm
